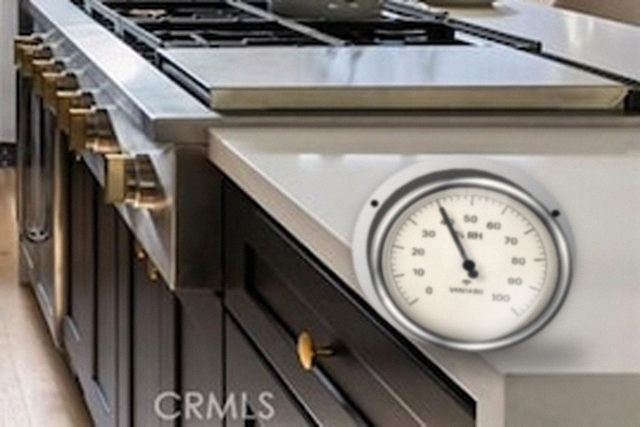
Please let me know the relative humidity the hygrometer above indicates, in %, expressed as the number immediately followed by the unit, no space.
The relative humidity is 40%
